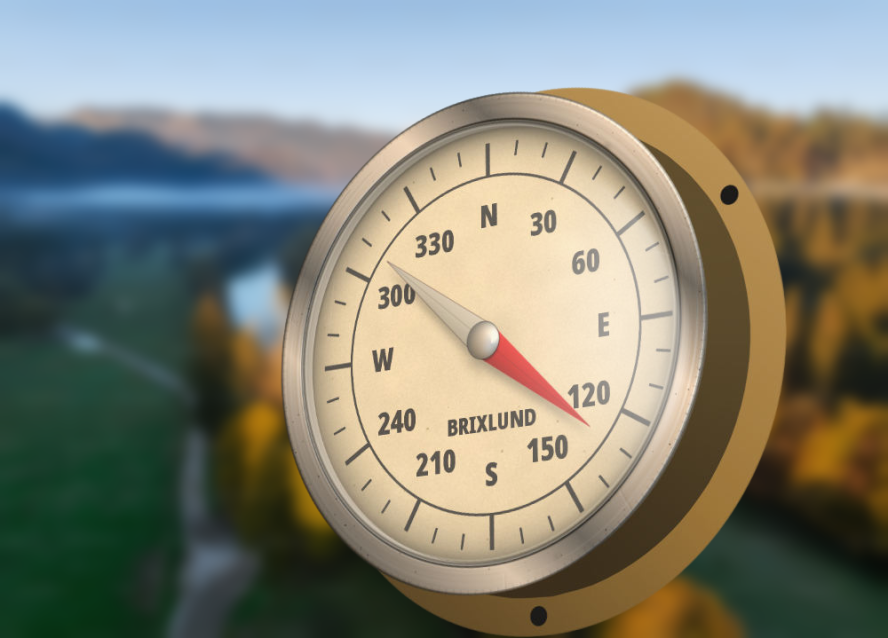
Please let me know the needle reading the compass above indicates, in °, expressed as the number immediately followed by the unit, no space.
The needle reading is 130°
